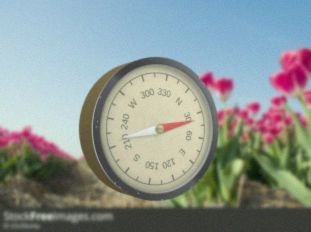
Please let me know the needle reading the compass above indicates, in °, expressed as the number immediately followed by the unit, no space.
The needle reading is 37.5°
